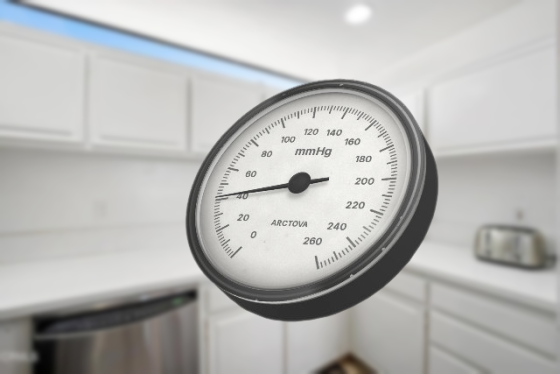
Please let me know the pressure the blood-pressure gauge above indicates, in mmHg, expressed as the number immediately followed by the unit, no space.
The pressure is 40mmHg
